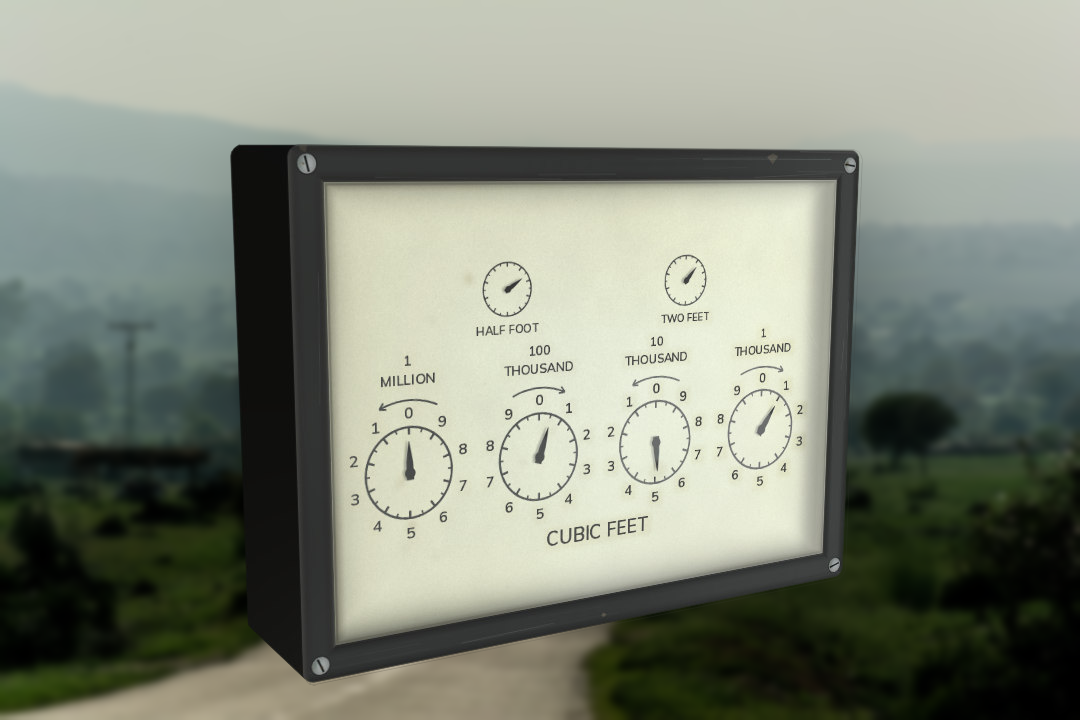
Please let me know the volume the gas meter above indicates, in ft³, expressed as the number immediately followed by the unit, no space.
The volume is 5100ft³
